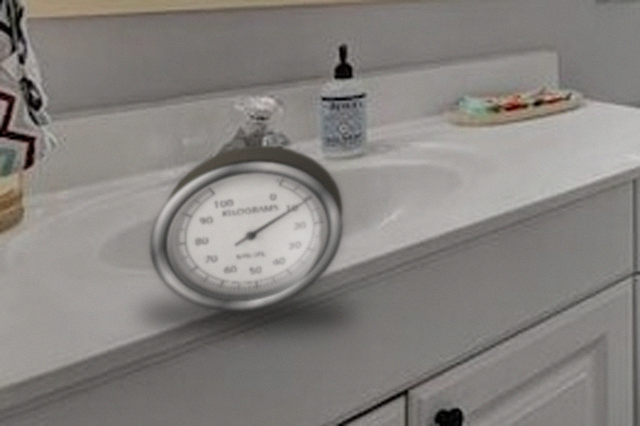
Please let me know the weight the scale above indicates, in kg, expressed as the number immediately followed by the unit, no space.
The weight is 10kg
